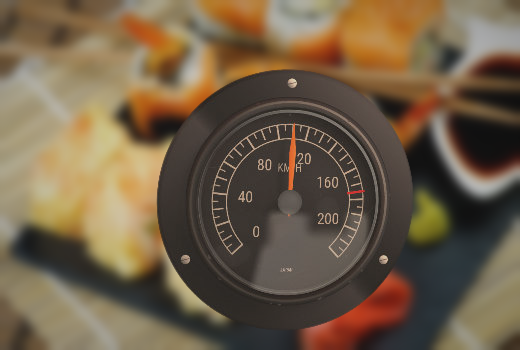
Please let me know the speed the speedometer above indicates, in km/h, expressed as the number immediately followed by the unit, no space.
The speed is 110km/h
